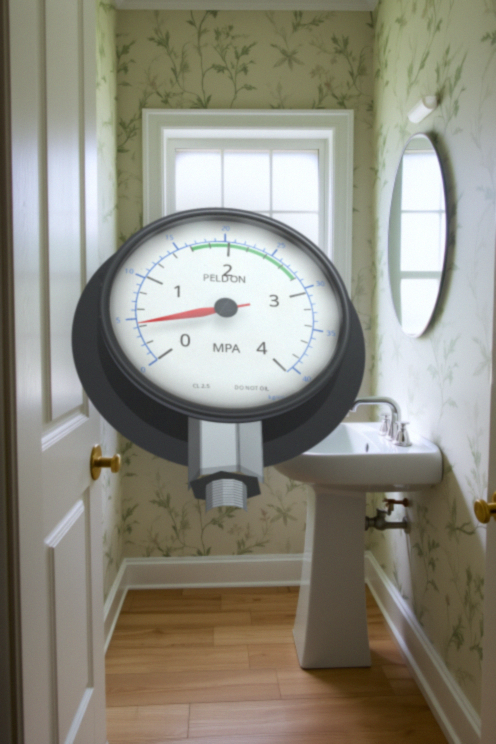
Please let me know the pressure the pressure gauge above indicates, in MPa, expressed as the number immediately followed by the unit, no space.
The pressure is 0.4MPa
